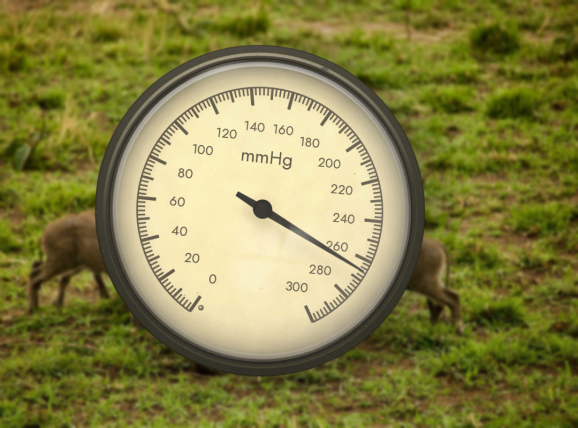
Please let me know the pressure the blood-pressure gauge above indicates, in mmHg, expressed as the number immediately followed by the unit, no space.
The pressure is 266mmHg
